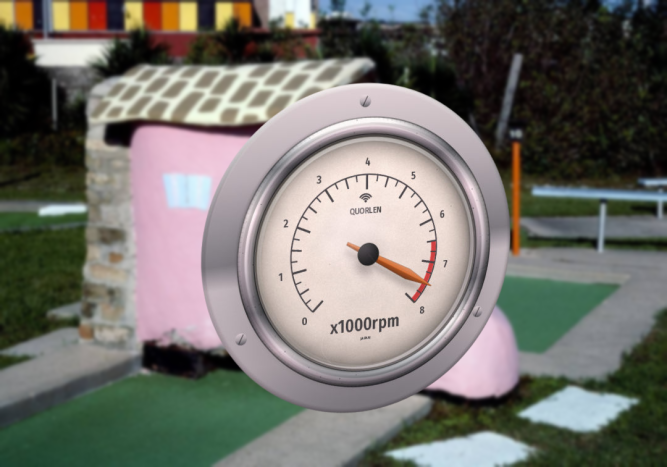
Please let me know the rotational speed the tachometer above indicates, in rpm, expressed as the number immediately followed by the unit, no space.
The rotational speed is 7500rpm
